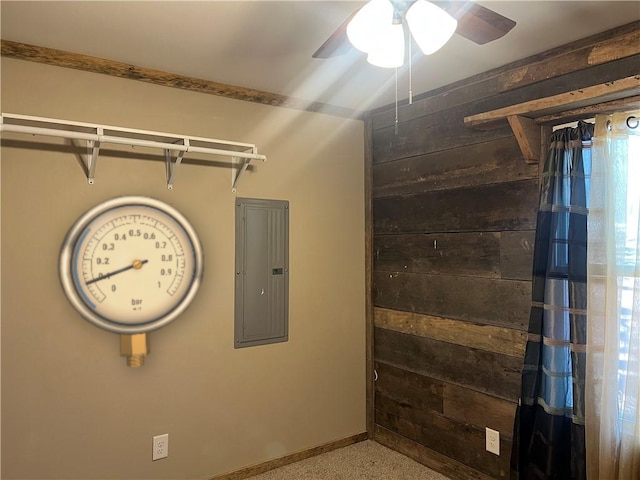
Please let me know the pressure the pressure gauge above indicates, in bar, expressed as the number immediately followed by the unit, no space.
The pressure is 0.1bar
